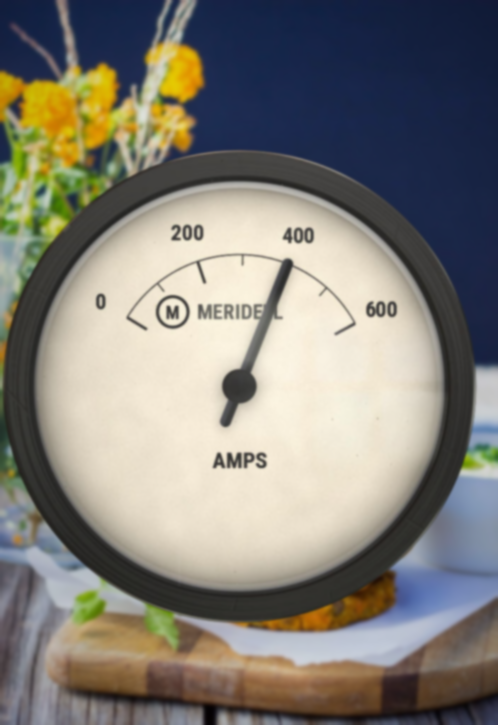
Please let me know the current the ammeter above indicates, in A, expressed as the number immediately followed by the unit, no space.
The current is 400A
